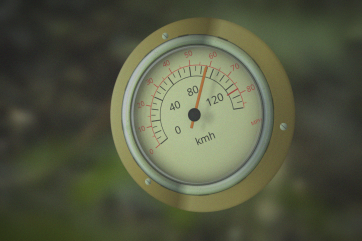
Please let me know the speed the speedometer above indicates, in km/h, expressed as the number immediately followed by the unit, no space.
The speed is 95km/h
